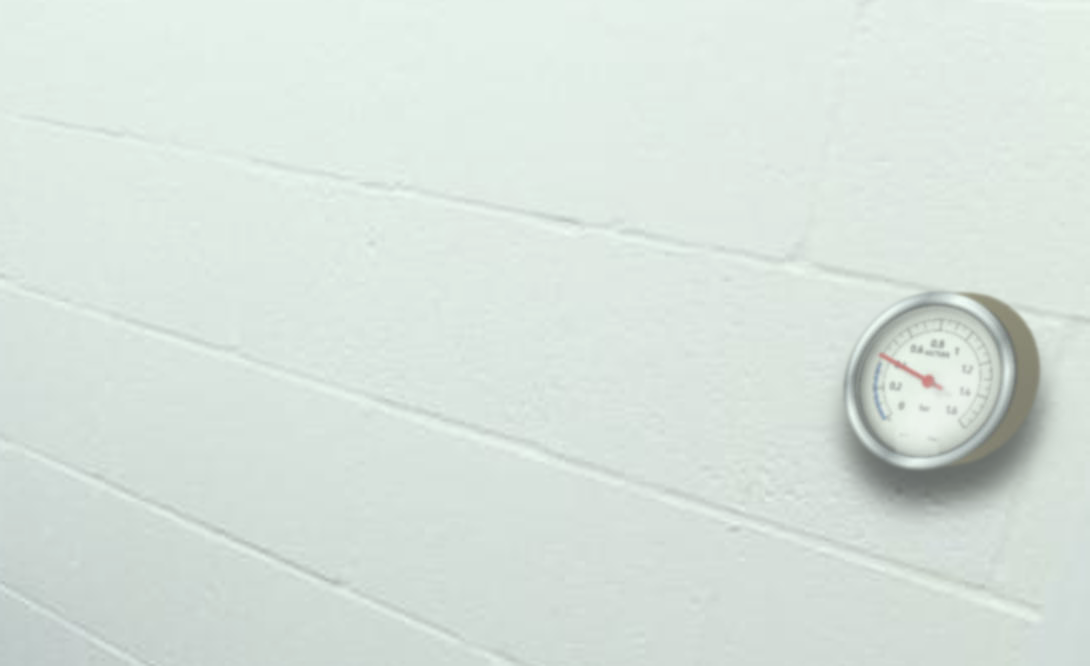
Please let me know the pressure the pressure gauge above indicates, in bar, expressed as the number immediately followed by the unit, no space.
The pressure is 0.4bar
